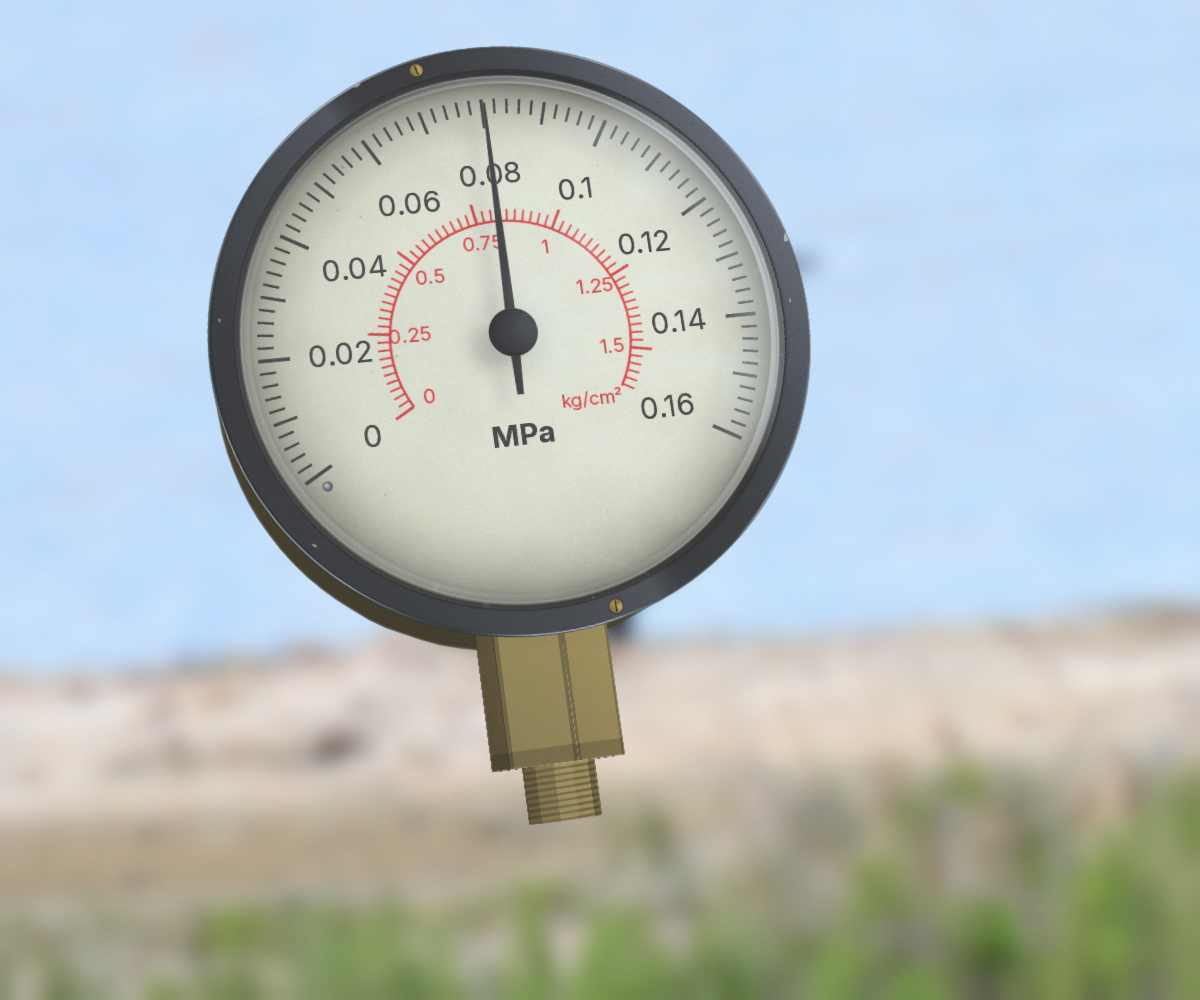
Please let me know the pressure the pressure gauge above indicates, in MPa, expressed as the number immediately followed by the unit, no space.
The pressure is 0.08MPa
